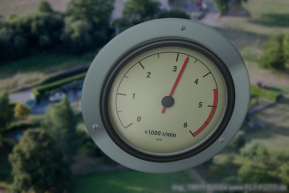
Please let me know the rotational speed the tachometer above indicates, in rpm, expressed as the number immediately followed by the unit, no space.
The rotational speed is 3250rpm
